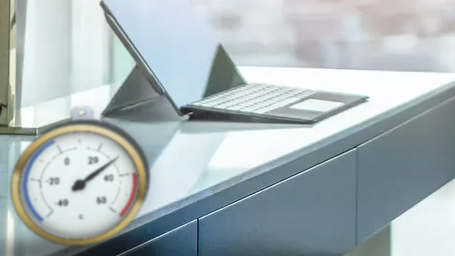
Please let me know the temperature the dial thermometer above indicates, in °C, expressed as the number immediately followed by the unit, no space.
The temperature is 30°C
